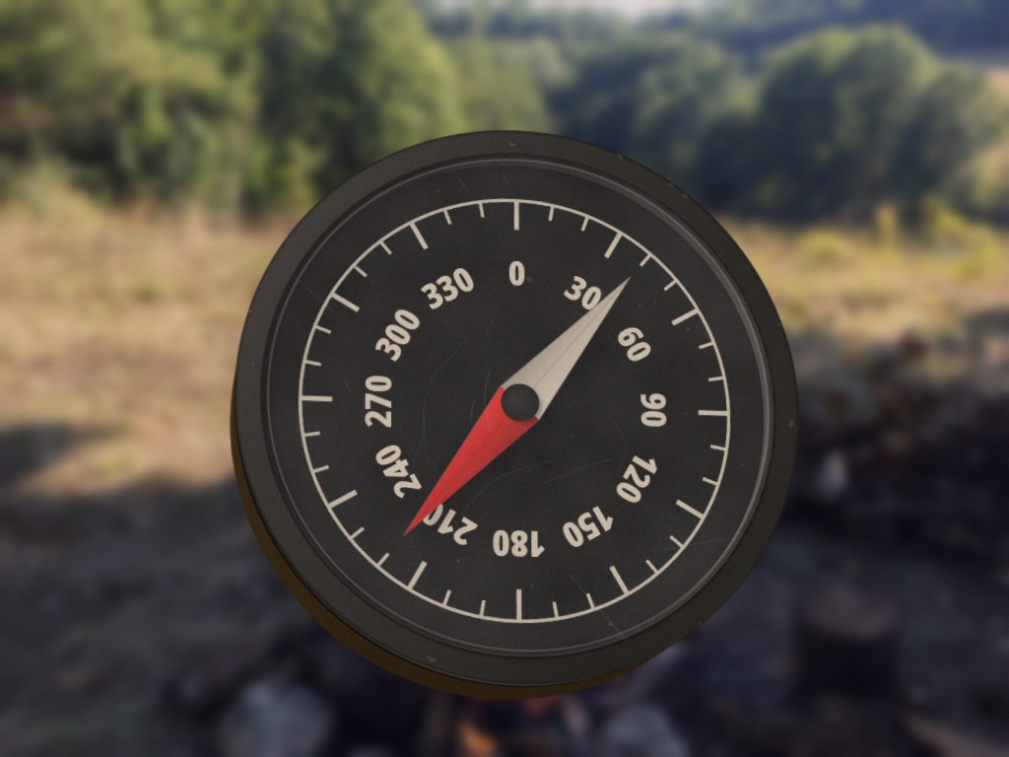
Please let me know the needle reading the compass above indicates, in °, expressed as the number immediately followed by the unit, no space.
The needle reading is 220°
